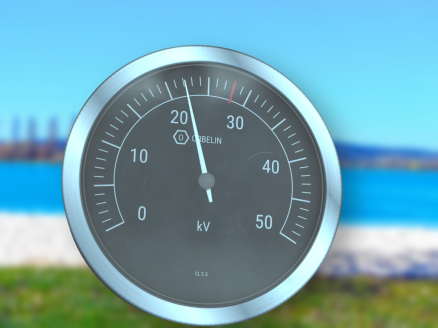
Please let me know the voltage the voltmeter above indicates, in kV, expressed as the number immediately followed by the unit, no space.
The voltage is 22kV
